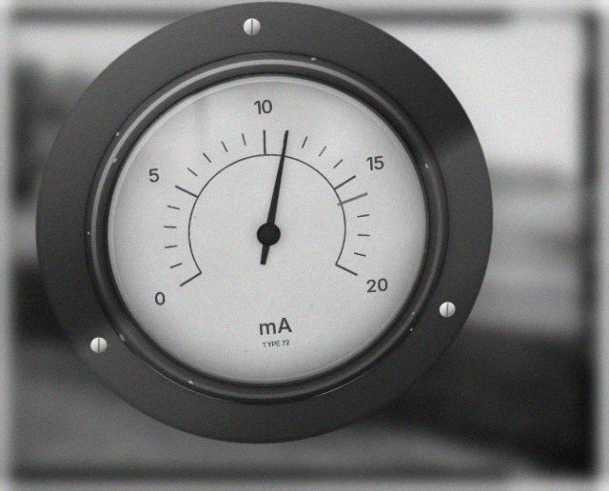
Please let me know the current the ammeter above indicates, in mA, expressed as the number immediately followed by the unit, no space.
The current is 11mA
